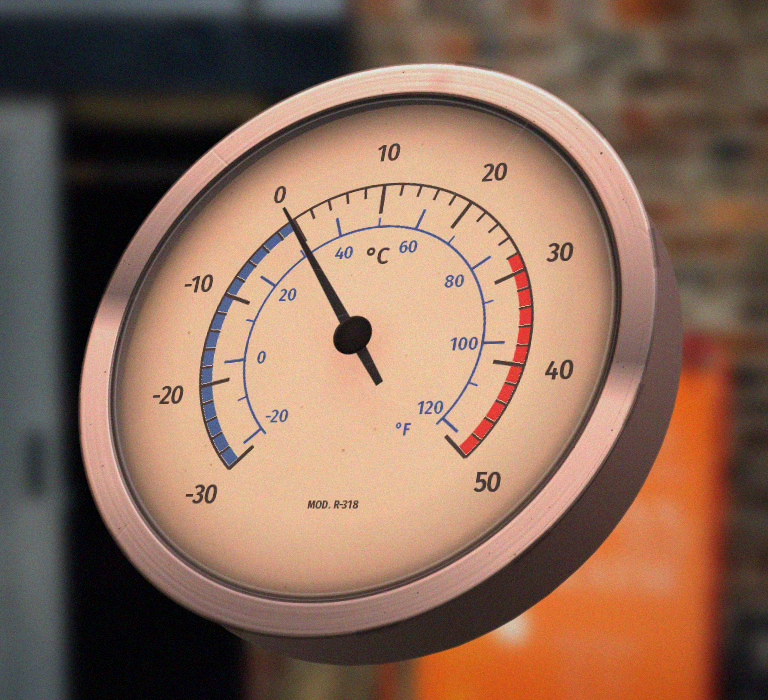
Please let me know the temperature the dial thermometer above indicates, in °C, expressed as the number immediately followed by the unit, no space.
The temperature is 0°C
